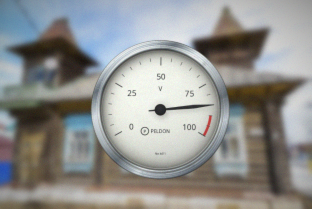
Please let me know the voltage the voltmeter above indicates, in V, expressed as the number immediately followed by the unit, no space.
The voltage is 85V
